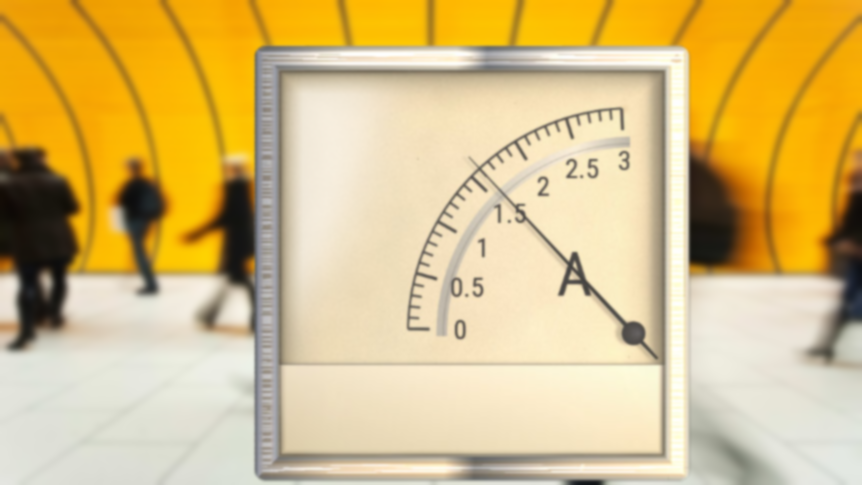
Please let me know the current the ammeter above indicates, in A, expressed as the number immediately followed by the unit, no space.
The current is 1.6A
